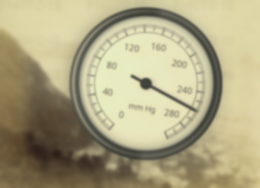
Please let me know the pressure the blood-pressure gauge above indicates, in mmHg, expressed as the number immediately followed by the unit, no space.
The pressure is 260mmHg
